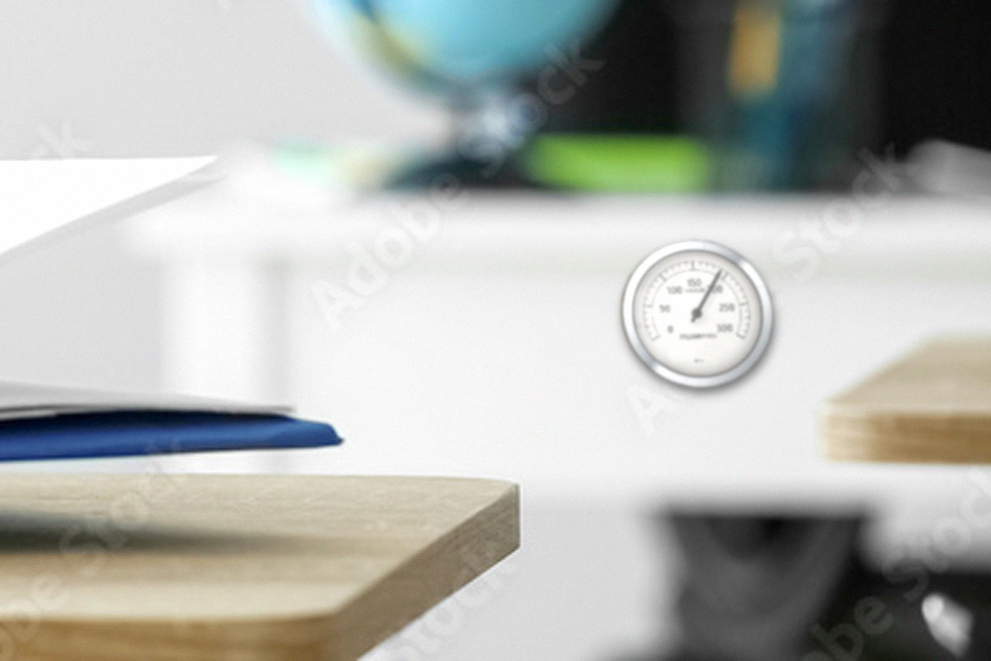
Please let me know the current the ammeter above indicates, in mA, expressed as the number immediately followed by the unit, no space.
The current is 190mA
